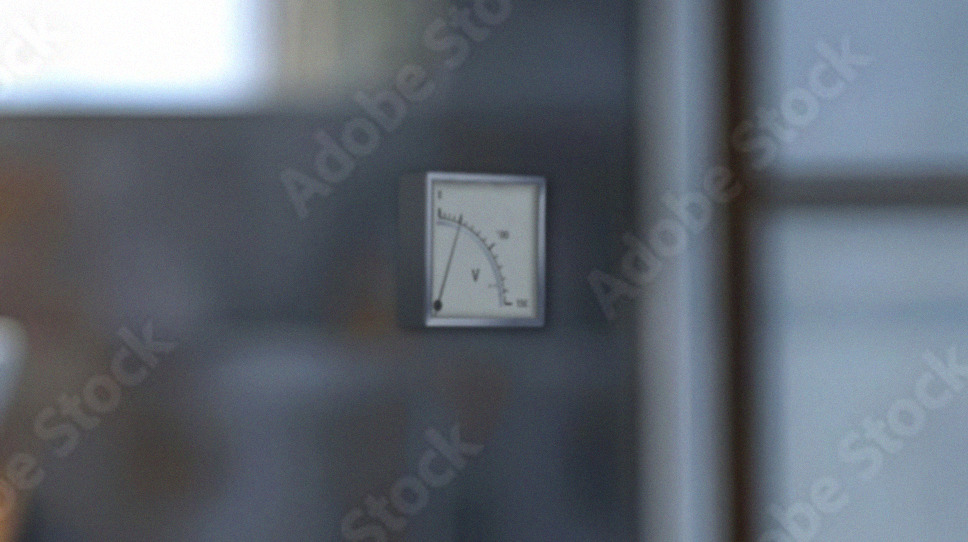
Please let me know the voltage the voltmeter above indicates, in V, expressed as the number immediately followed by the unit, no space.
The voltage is 50V
